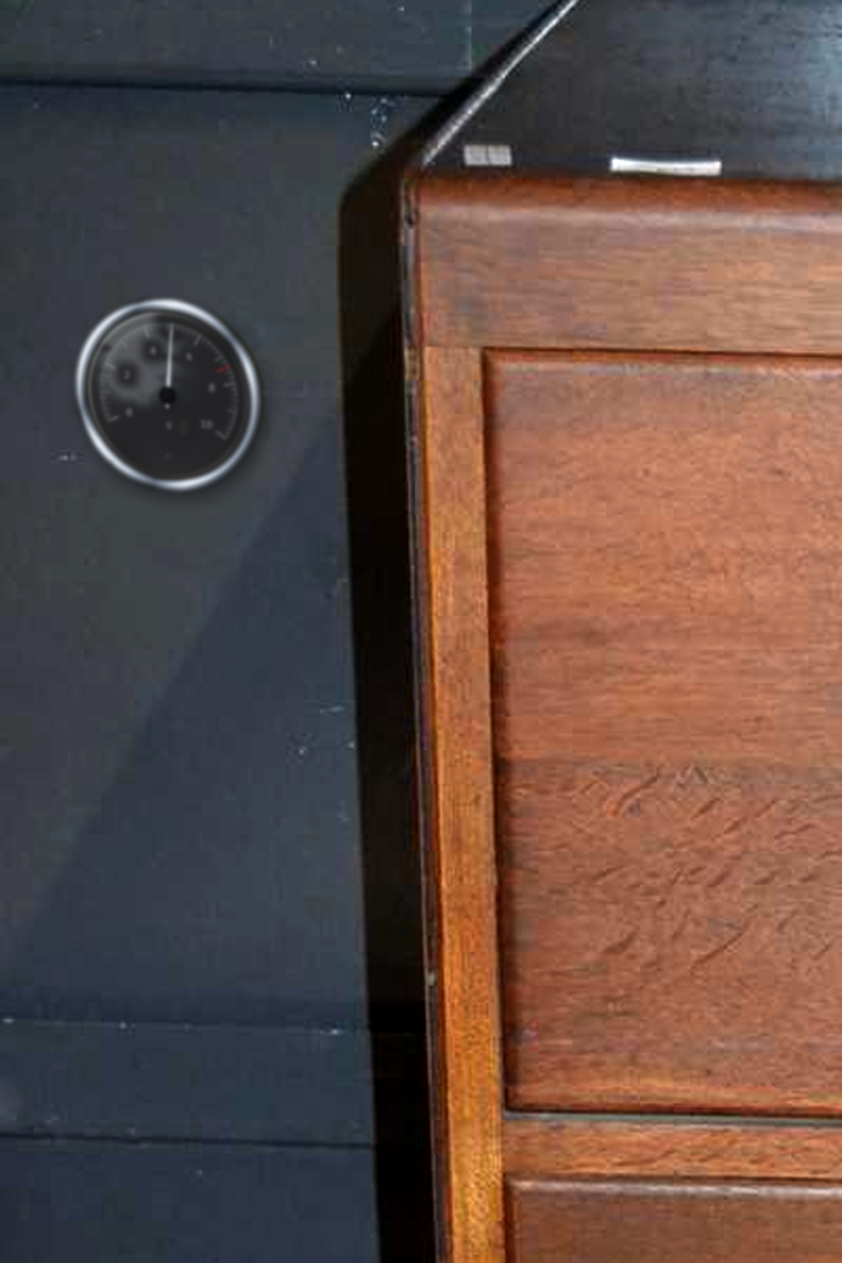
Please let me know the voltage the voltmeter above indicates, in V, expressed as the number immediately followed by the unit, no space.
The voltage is 5V
